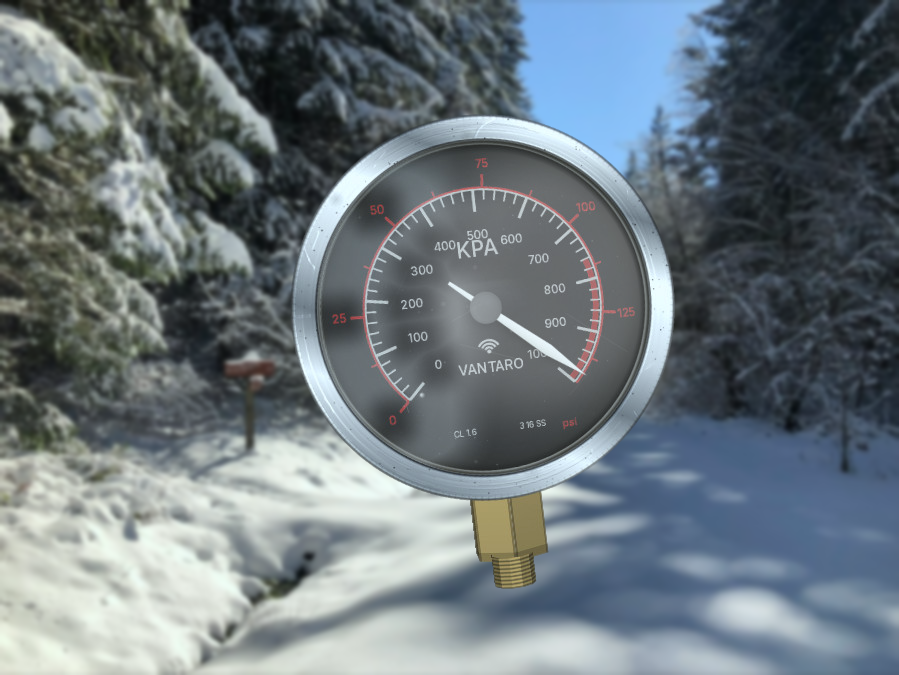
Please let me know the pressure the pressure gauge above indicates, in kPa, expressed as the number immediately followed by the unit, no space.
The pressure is 980kPa
